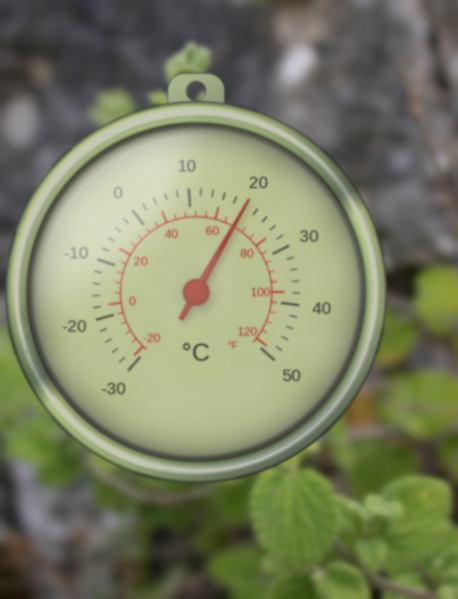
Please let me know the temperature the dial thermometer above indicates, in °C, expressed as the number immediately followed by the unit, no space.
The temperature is 20°C
